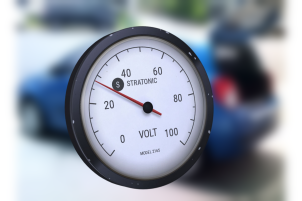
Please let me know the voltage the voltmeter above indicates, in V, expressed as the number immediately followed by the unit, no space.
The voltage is 27.5V
